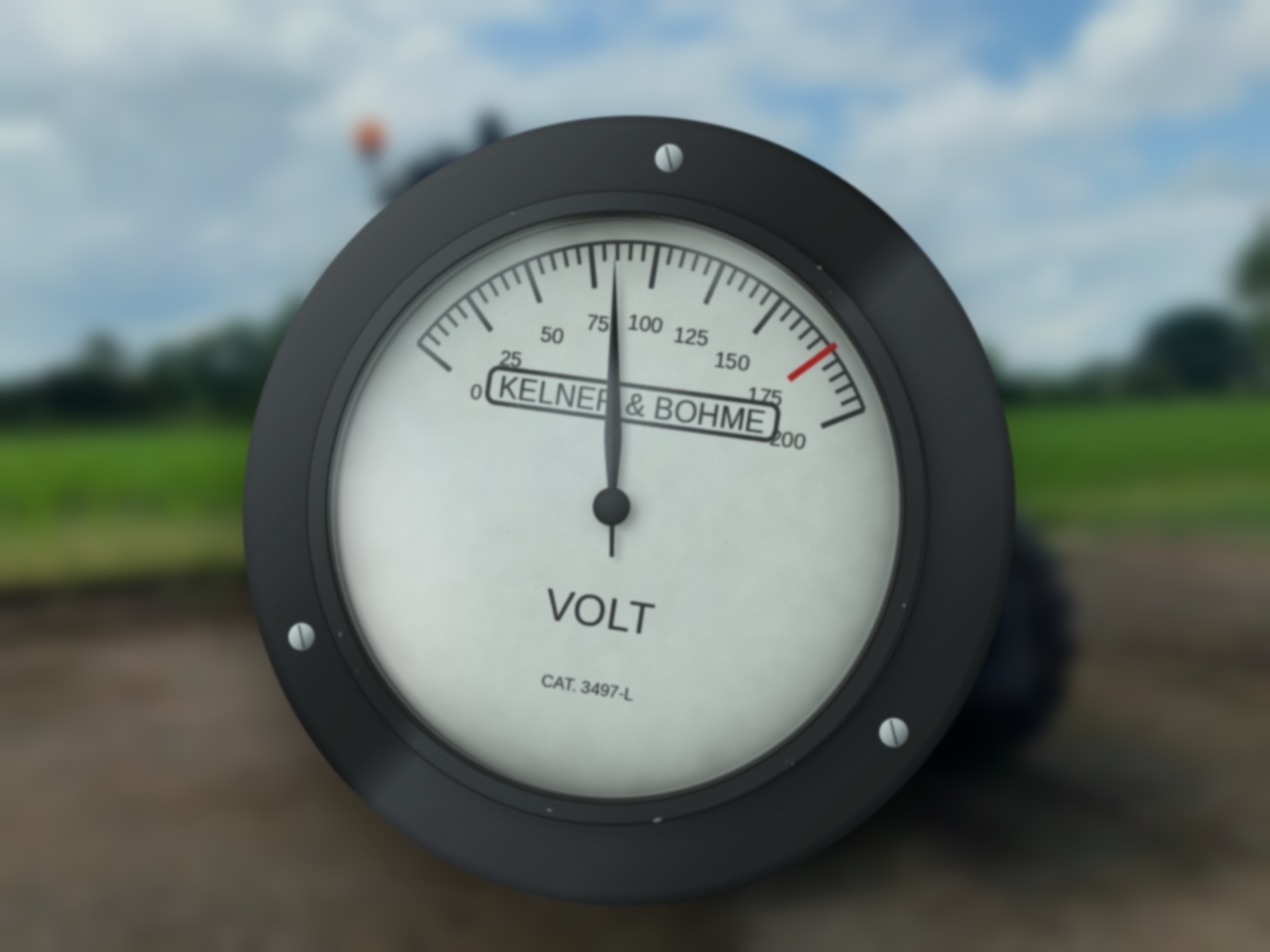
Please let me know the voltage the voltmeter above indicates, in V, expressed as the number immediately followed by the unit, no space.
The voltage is 85V
